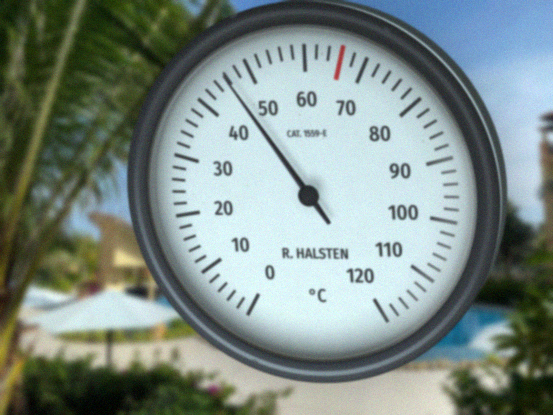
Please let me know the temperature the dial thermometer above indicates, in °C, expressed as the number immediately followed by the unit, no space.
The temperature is 46°C
